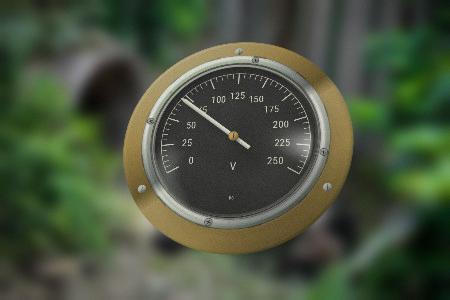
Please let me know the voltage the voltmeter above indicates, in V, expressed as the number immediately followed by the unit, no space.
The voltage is 70V
